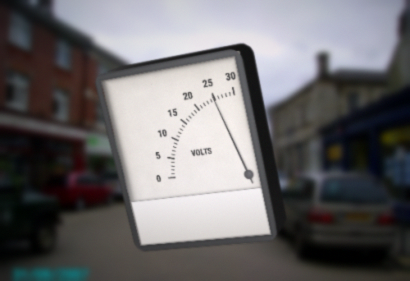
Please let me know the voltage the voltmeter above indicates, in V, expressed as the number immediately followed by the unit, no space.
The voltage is 25V
